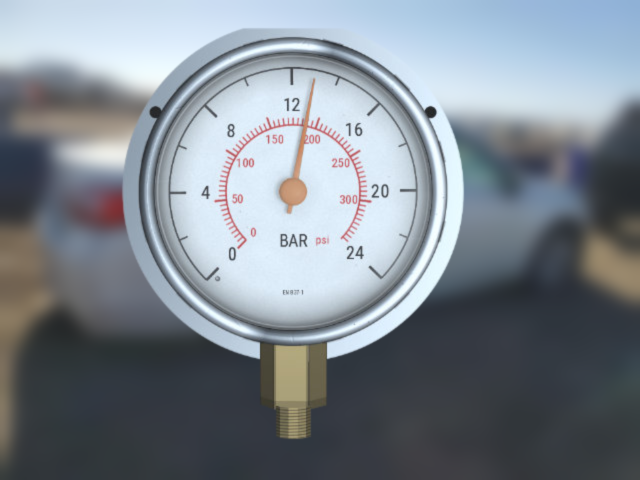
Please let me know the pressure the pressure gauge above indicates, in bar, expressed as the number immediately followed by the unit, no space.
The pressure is 13bar
